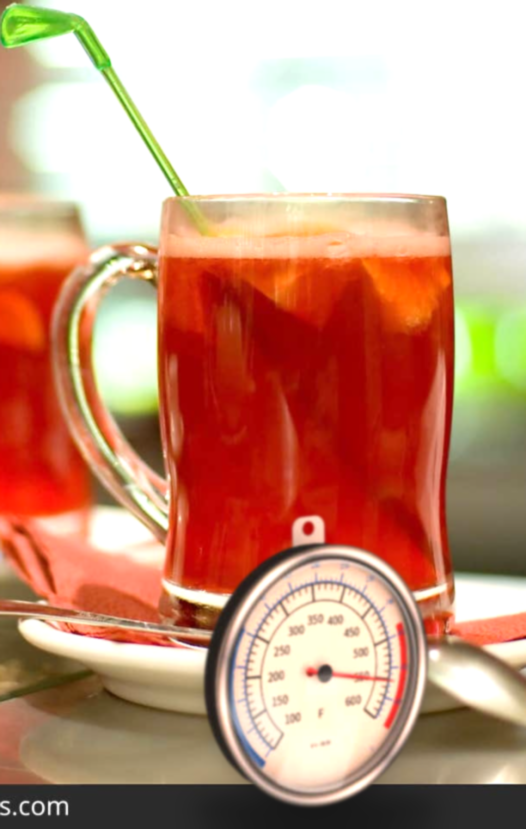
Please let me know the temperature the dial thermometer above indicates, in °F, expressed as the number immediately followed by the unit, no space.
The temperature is 550°F
